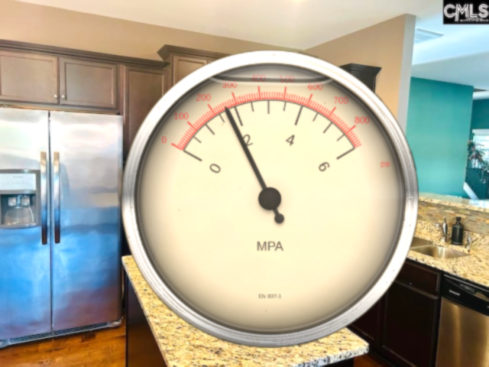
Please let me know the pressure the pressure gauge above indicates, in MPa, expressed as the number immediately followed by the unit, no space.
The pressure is 1.75MPa
